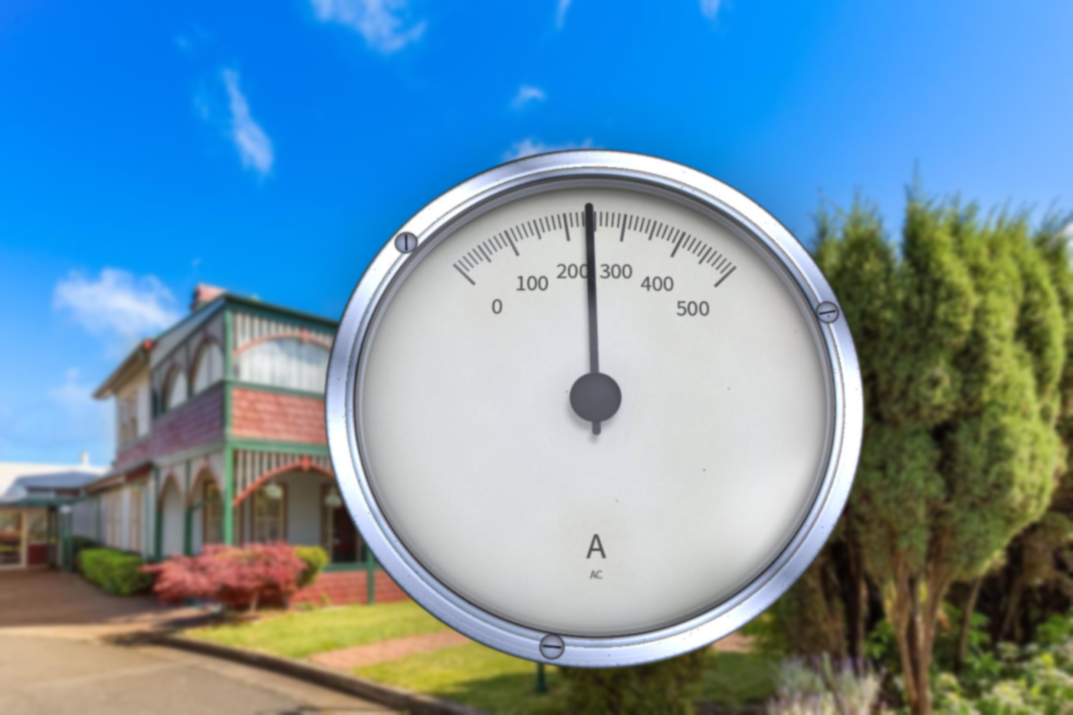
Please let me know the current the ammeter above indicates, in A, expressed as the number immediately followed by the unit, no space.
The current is 240A
